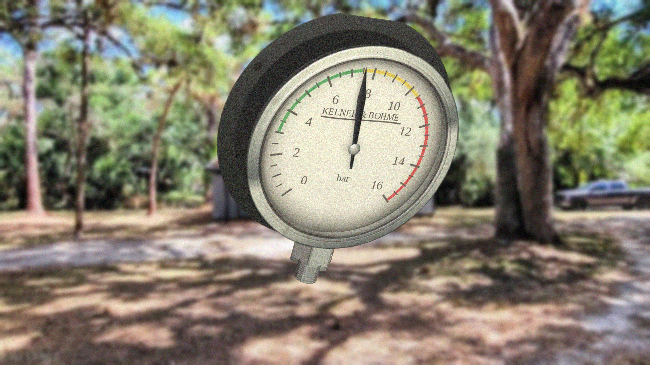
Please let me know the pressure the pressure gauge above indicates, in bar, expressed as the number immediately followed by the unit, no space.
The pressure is 7.5bar
